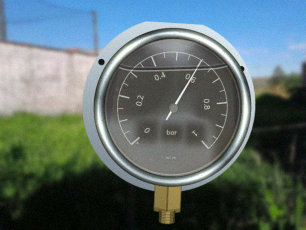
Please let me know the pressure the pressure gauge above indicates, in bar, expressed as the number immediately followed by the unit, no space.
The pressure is 0.6bar
